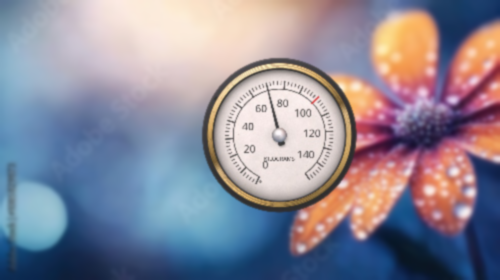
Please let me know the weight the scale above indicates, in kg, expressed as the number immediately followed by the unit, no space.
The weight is 70kg
